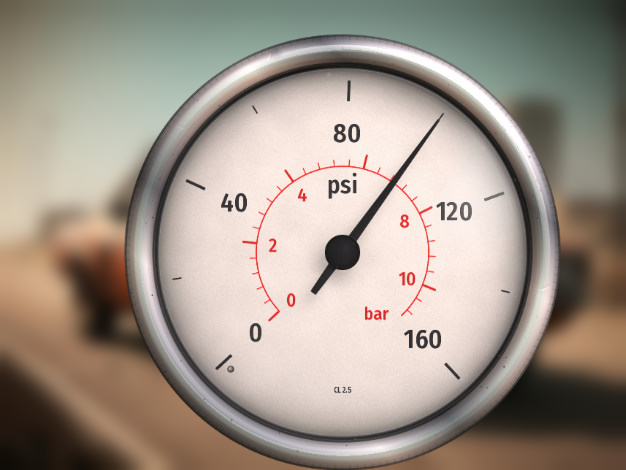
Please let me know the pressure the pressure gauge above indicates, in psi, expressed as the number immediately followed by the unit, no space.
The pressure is 100psi
